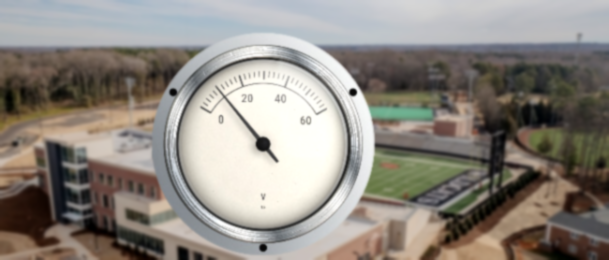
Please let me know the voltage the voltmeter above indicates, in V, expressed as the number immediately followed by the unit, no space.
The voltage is 10V
